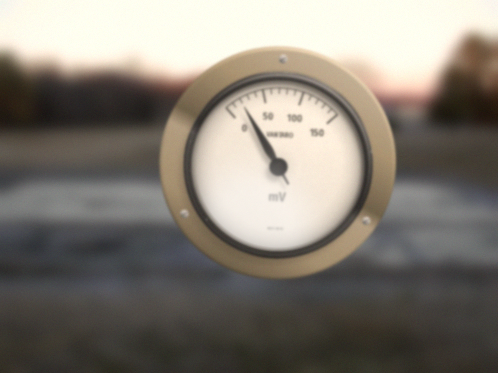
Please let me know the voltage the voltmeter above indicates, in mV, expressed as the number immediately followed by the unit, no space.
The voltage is 20mV
